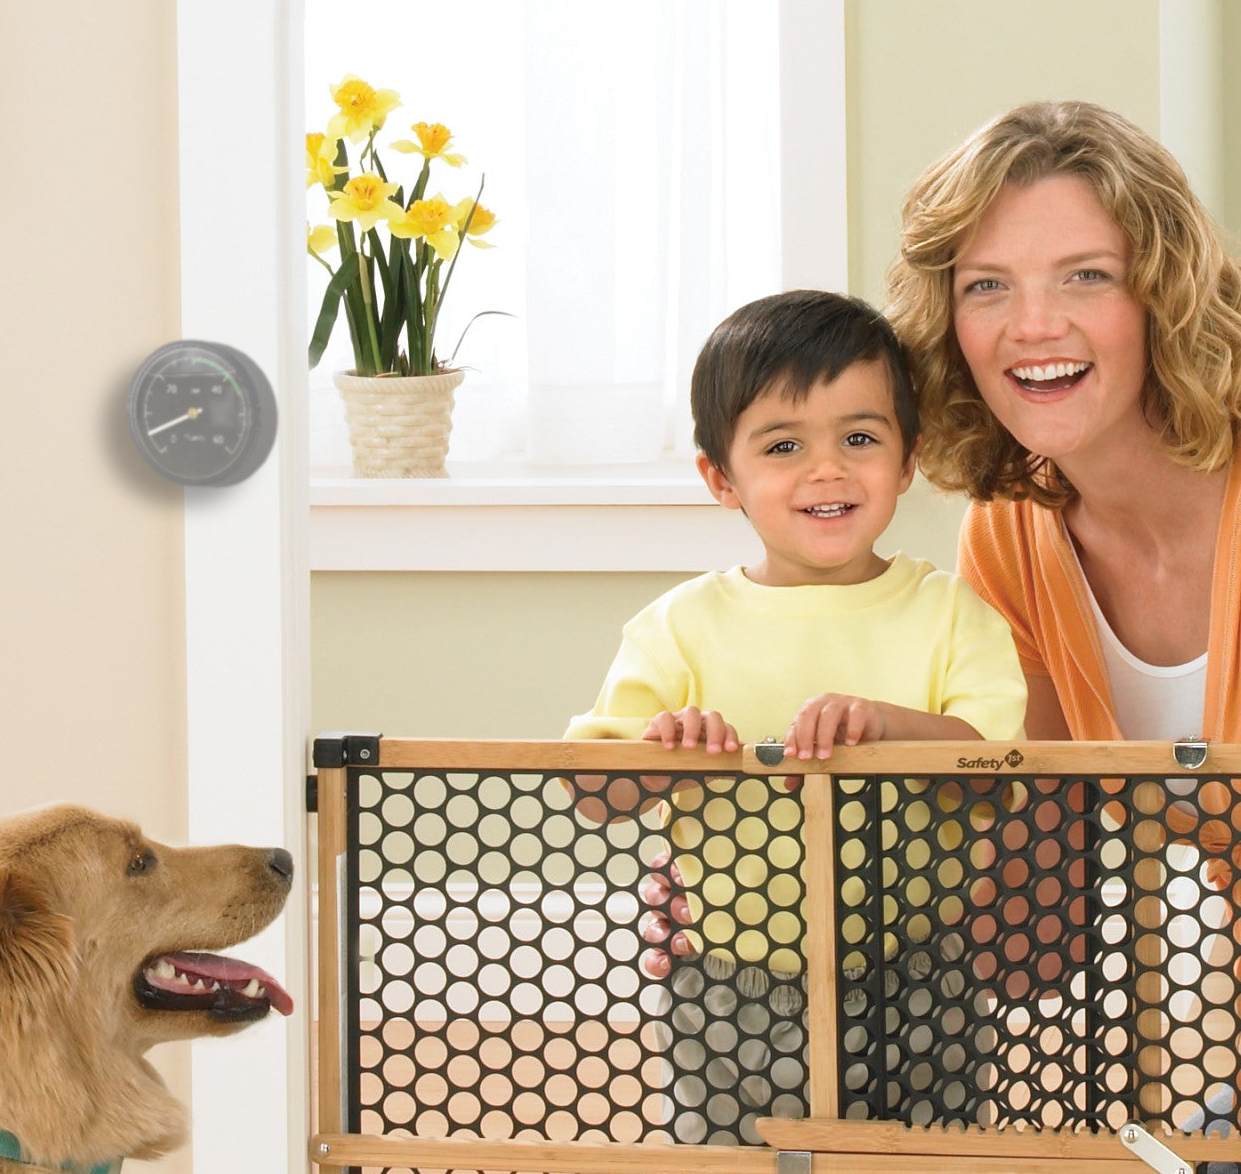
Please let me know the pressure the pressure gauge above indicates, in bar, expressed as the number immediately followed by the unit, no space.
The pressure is 5bar
